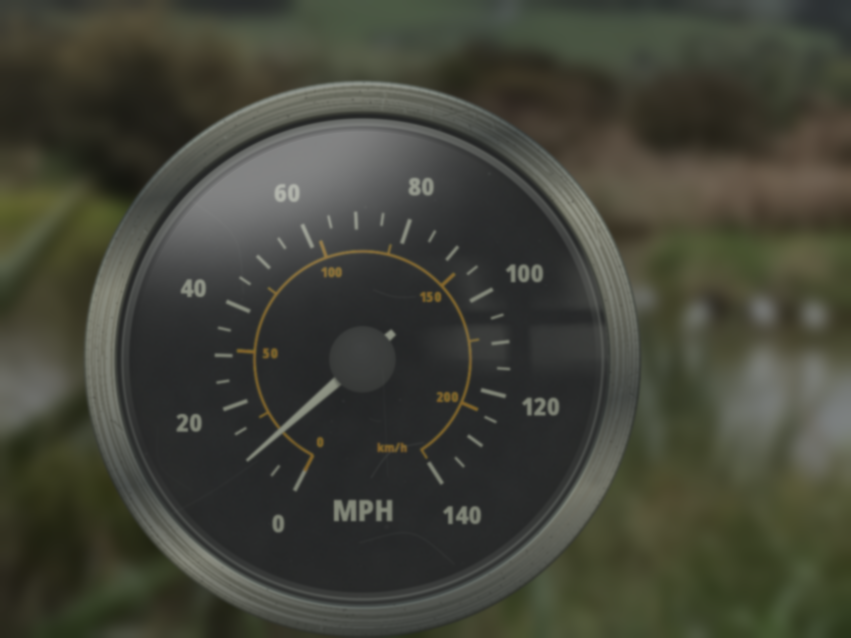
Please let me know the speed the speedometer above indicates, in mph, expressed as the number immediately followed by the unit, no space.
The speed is 10mph
